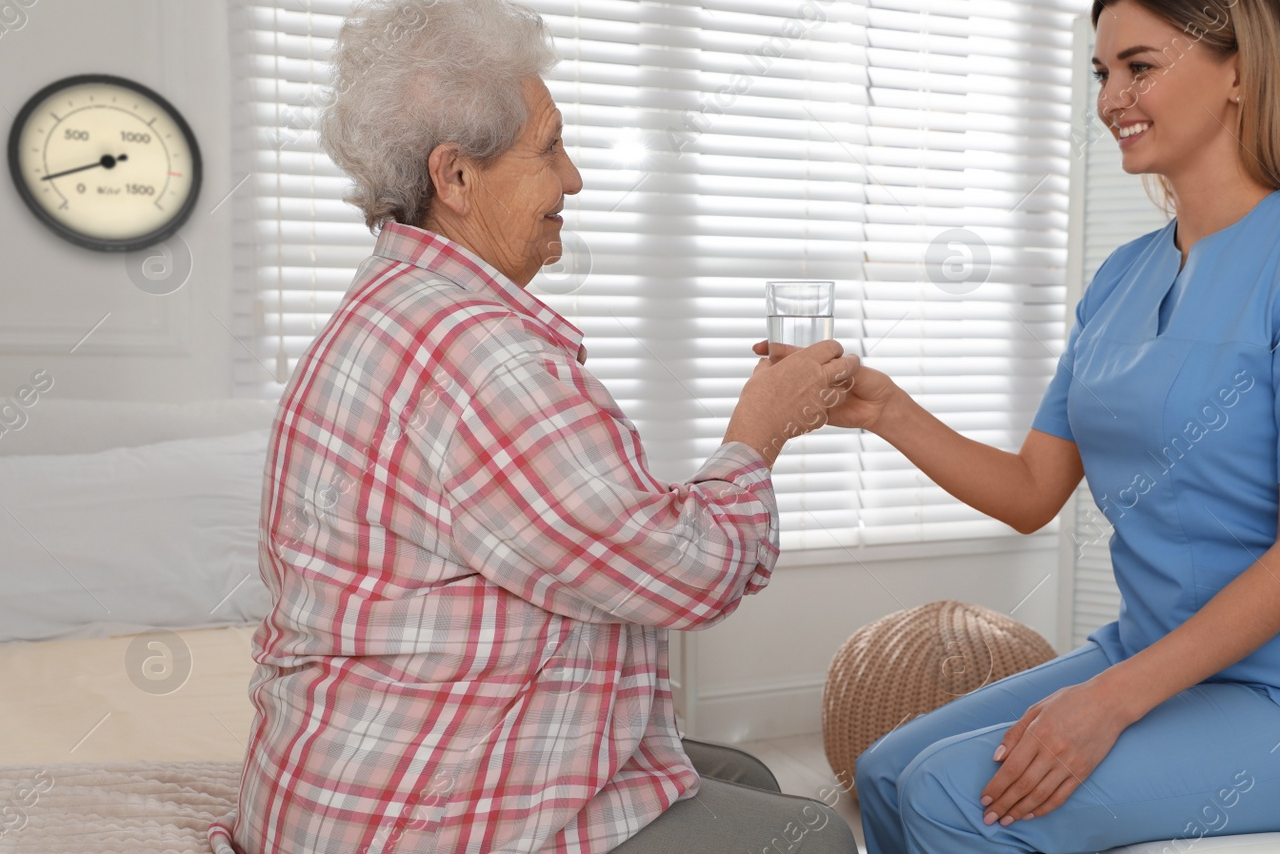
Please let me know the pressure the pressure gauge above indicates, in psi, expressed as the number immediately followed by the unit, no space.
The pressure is 150psi
